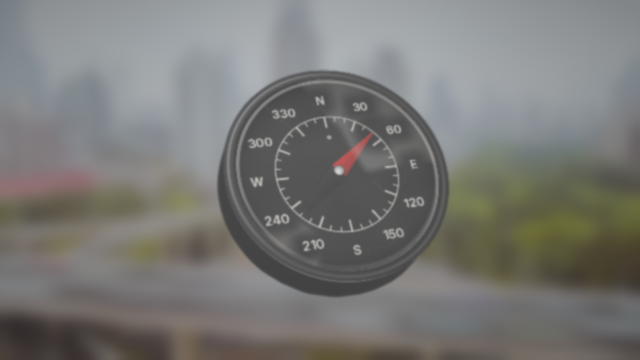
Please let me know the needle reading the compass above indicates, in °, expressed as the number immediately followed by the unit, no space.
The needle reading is 50°
